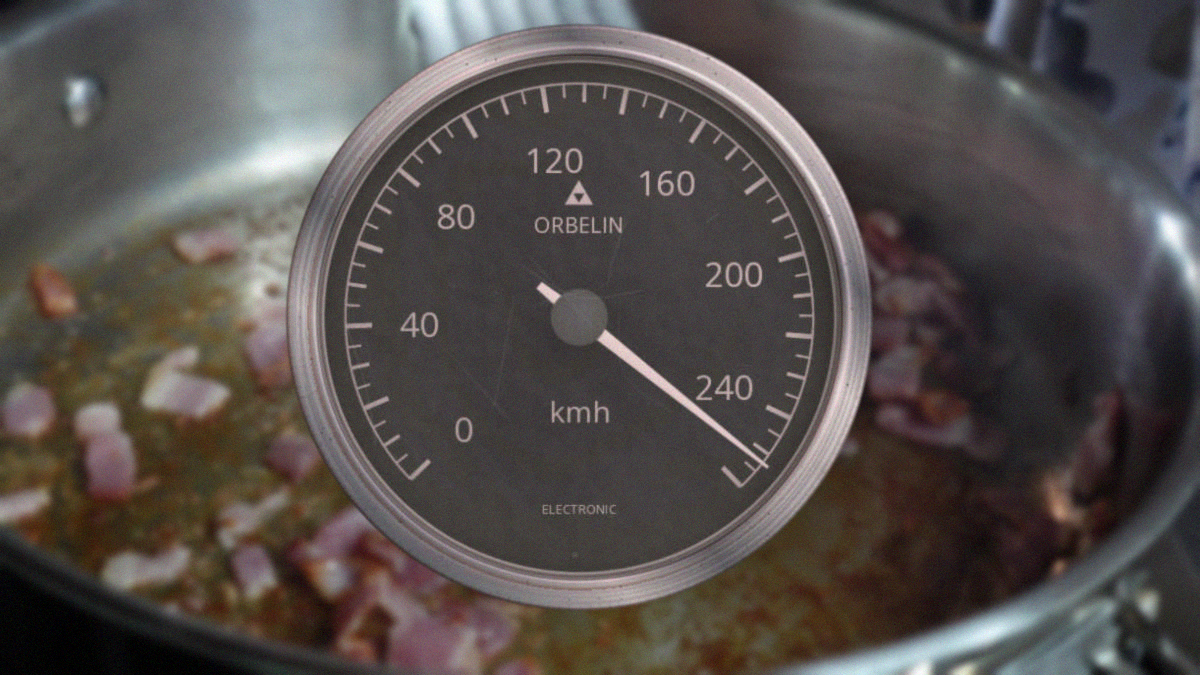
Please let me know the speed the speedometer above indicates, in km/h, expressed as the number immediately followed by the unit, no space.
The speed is 252.5km/h
